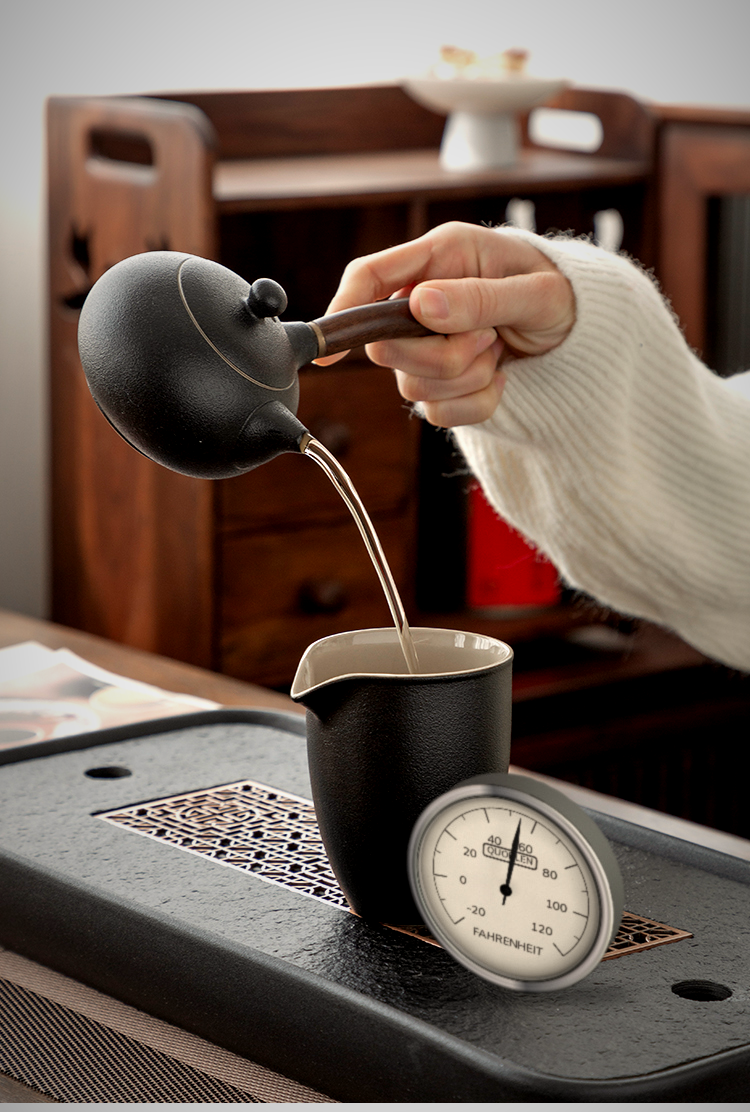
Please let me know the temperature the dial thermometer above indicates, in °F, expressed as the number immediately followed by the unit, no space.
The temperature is 55°F
